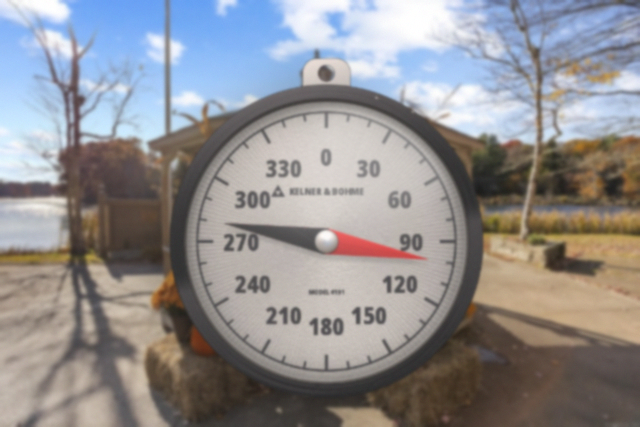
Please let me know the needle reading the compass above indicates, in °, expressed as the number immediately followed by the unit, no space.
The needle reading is 100°
